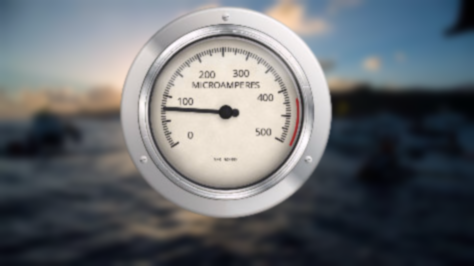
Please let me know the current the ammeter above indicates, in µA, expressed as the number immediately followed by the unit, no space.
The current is 75µA
